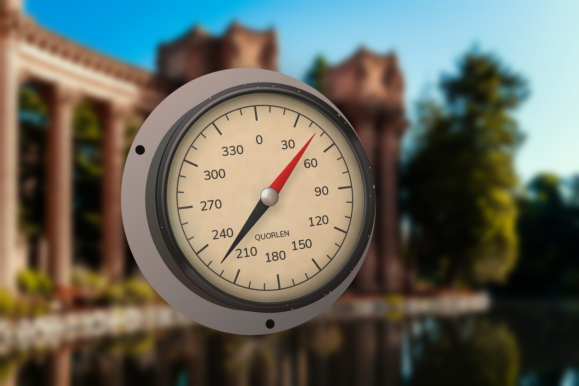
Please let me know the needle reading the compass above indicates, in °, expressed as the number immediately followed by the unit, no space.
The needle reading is 45°
